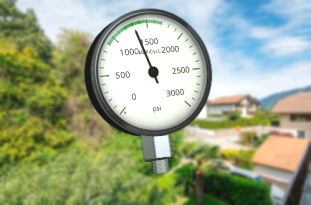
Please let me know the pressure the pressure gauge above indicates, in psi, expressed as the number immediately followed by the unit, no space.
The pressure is 1300psi
